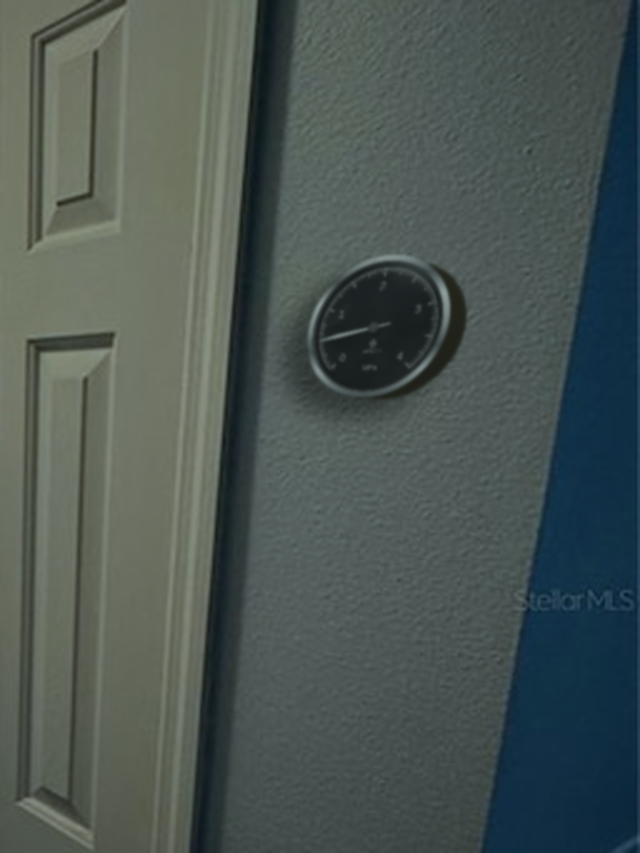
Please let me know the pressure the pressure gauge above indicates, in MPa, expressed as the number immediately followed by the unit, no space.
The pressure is 0.5MPa
